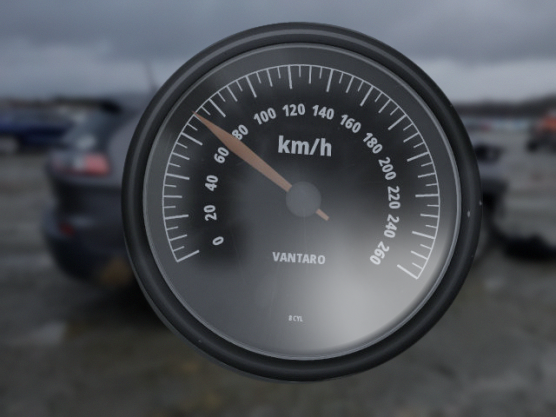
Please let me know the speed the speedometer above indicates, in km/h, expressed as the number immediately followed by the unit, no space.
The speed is 70km/h
